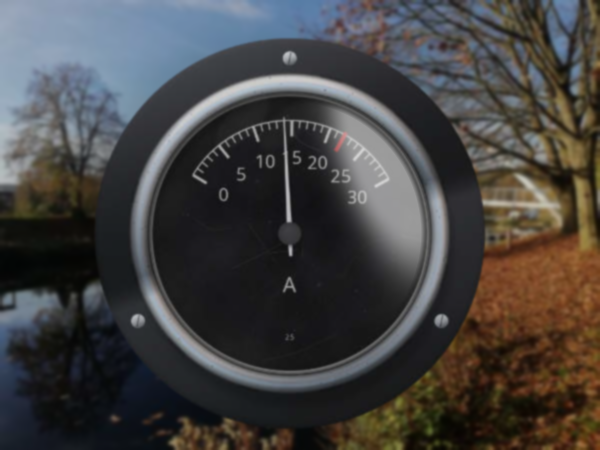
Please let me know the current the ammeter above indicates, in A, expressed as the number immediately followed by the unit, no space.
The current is 14A
